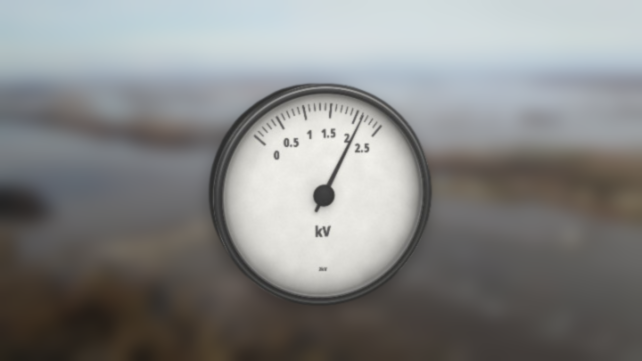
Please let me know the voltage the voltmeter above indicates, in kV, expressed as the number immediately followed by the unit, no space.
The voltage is 2.1kV
